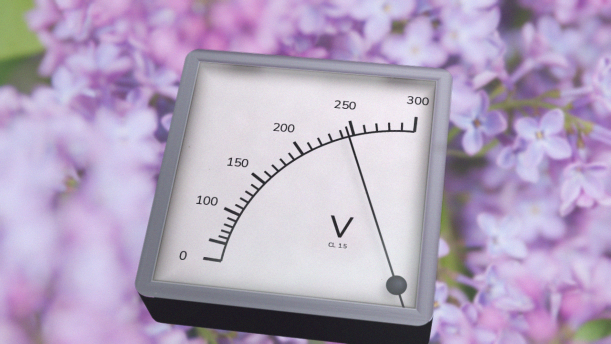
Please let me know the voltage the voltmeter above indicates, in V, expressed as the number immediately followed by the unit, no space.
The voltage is 245V
